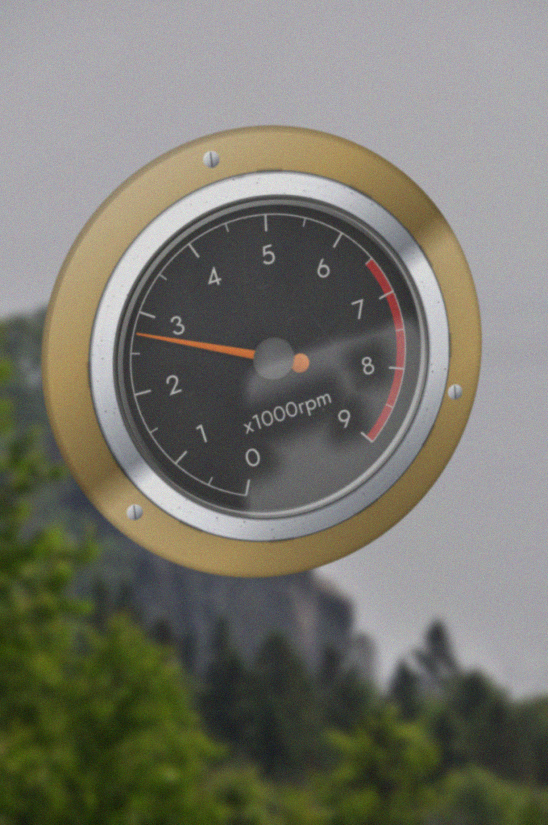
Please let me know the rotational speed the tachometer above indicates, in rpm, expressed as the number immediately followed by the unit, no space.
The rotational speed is 2750rpm
